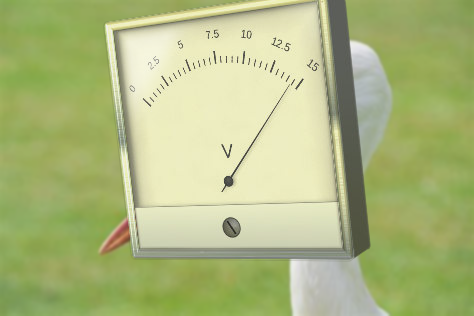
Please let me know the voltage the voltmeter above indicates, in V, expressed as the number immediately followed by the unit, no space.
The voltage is 14.5V
